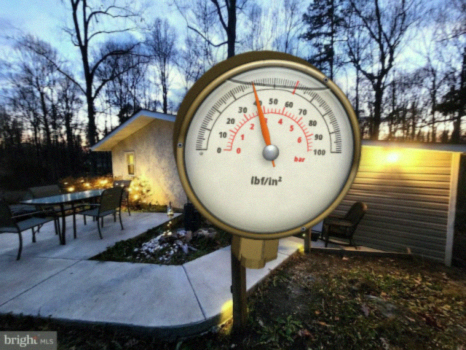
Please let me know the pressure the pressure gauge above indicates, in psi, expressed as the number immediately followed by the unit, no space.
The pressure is 40psi
